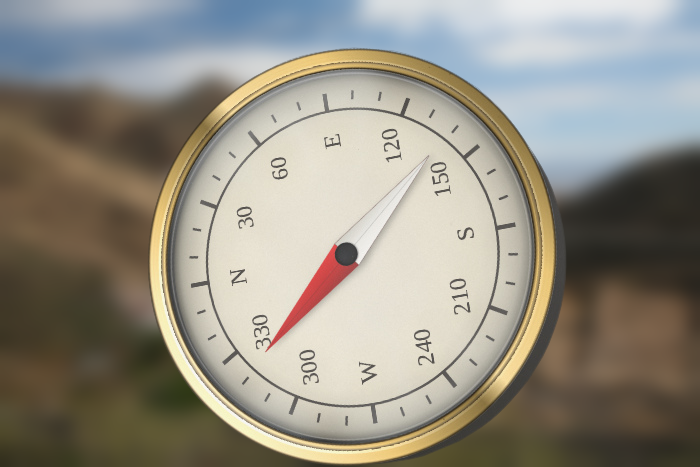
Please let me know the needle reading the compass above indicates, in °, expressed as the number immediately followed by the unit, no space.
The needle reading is 320°
